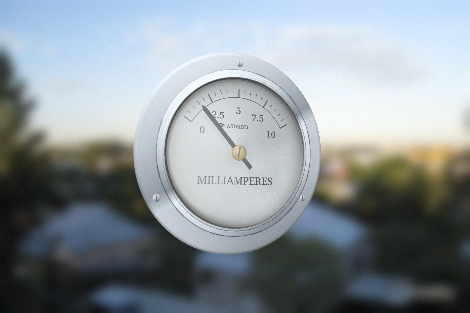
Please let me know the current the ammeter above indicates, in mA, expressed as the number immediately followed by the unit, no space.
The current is 1.5mA
